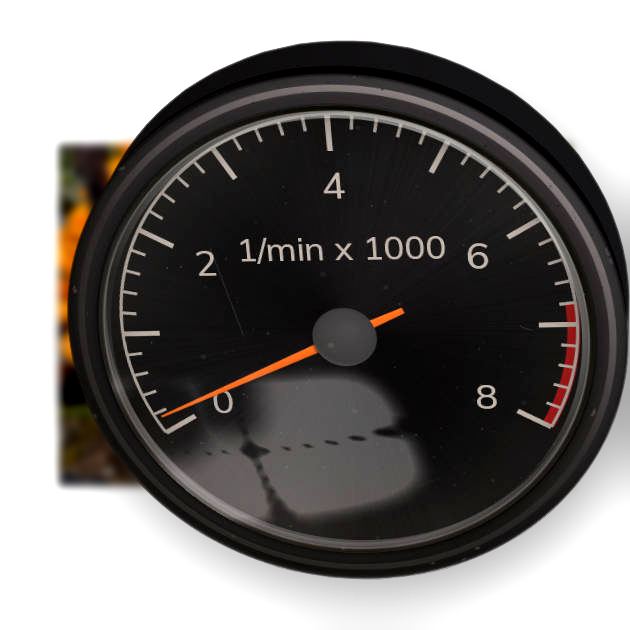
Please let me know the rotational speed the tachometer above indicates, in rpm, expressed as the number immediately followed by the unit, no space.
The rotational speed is 200rpm
